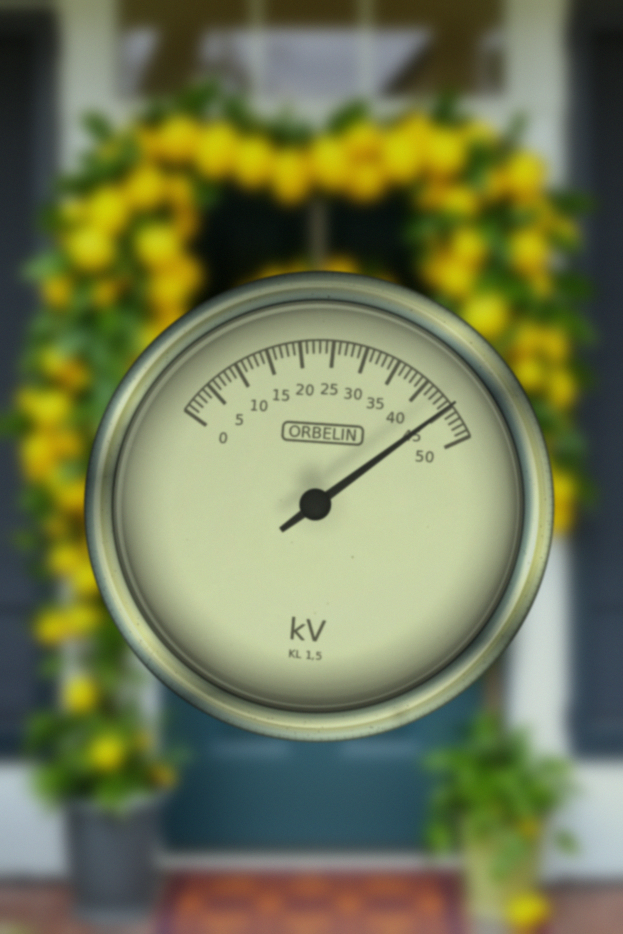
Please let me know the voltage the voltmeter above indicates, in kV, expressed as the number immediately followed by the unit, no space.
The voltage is 45kV
